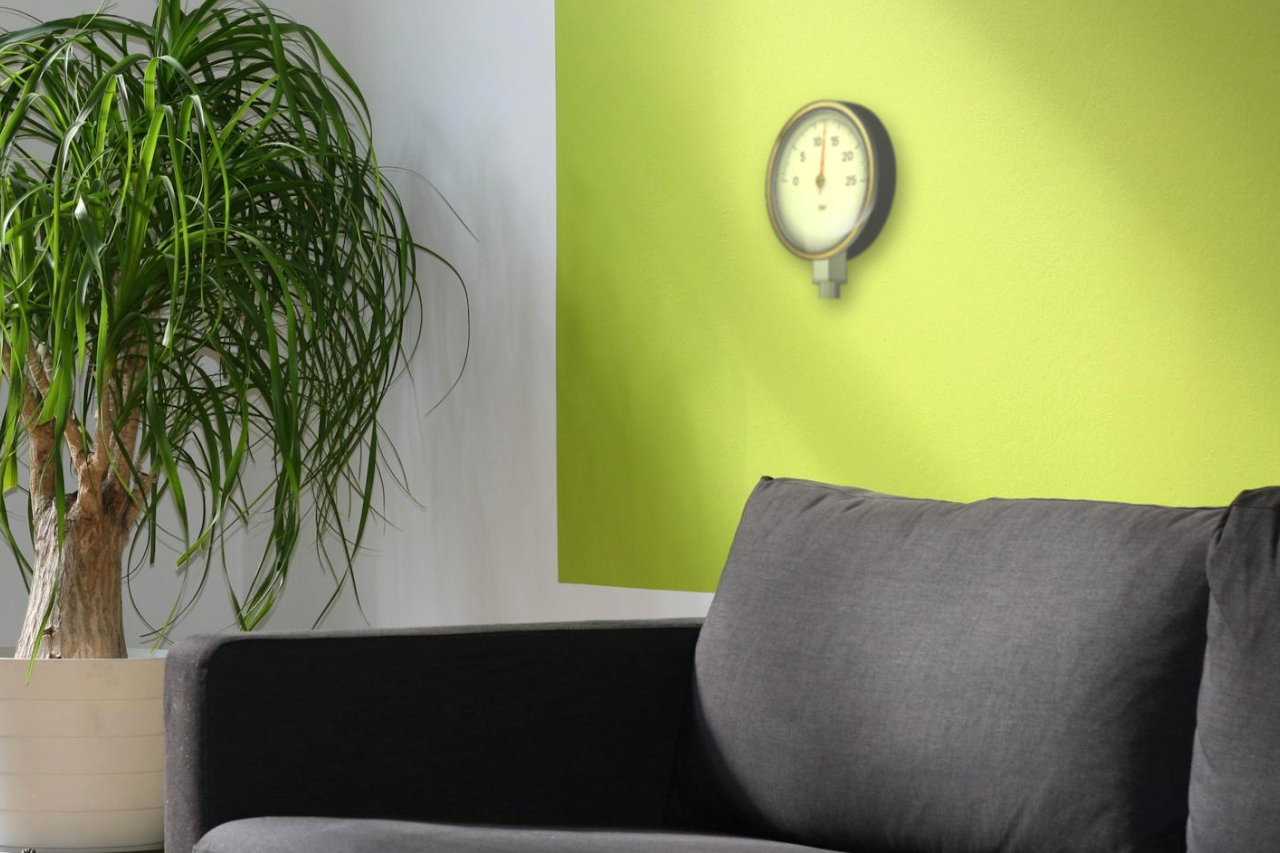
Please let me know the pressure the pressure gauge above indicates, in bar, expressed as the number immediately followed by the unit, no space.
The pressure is 12.5bar
